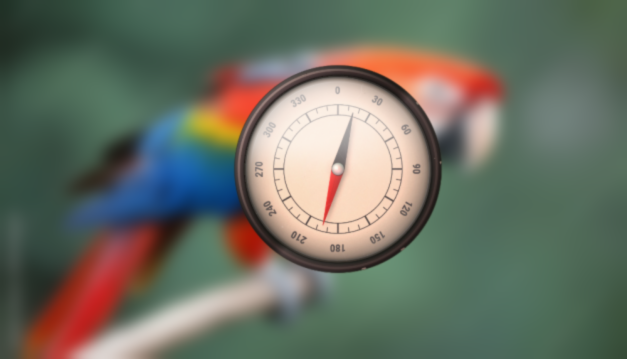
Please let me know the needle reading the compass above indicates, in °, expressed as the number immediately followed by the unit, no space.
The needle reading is 195°
